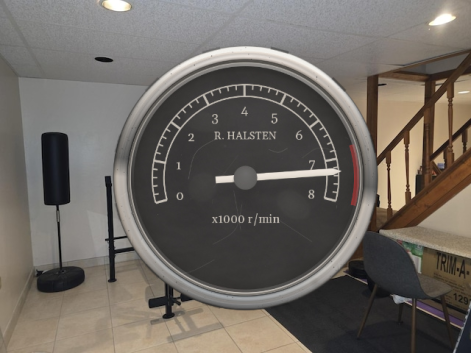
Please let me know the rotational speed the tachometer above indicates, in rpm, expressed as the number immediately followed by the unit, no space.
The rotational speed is 7300rpm
